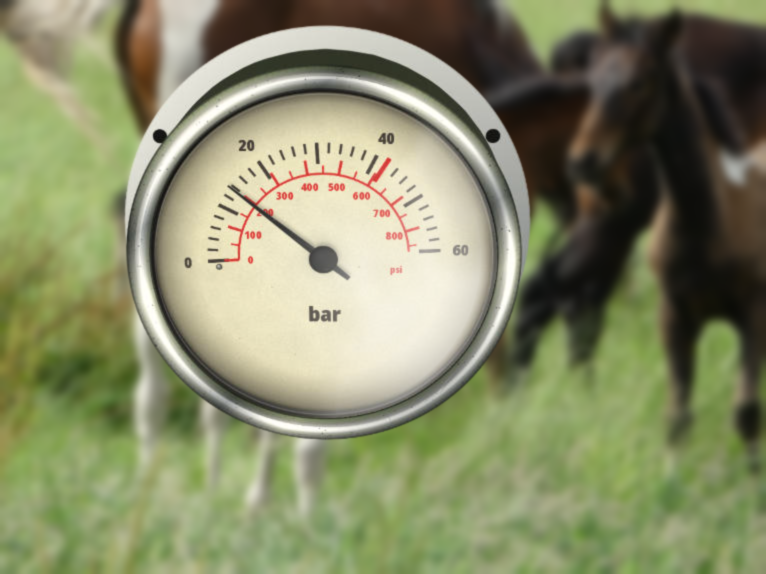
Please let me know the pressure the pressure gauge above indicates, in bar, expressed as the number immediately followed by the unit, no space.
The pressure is 14bar
